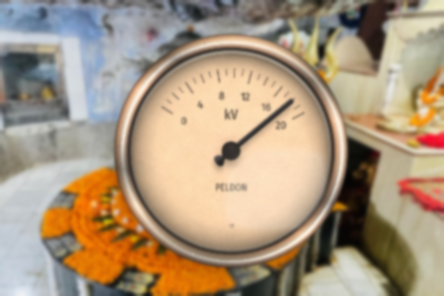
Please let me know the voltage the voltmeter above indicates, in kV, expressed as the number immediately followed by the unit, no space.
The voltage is 18kV
